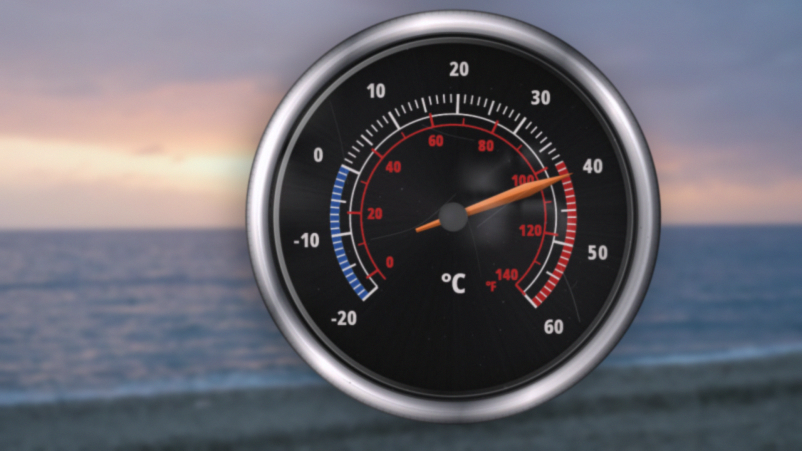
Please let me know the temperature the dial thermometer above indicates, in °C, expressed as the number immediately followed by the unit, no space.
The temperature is 40°C
